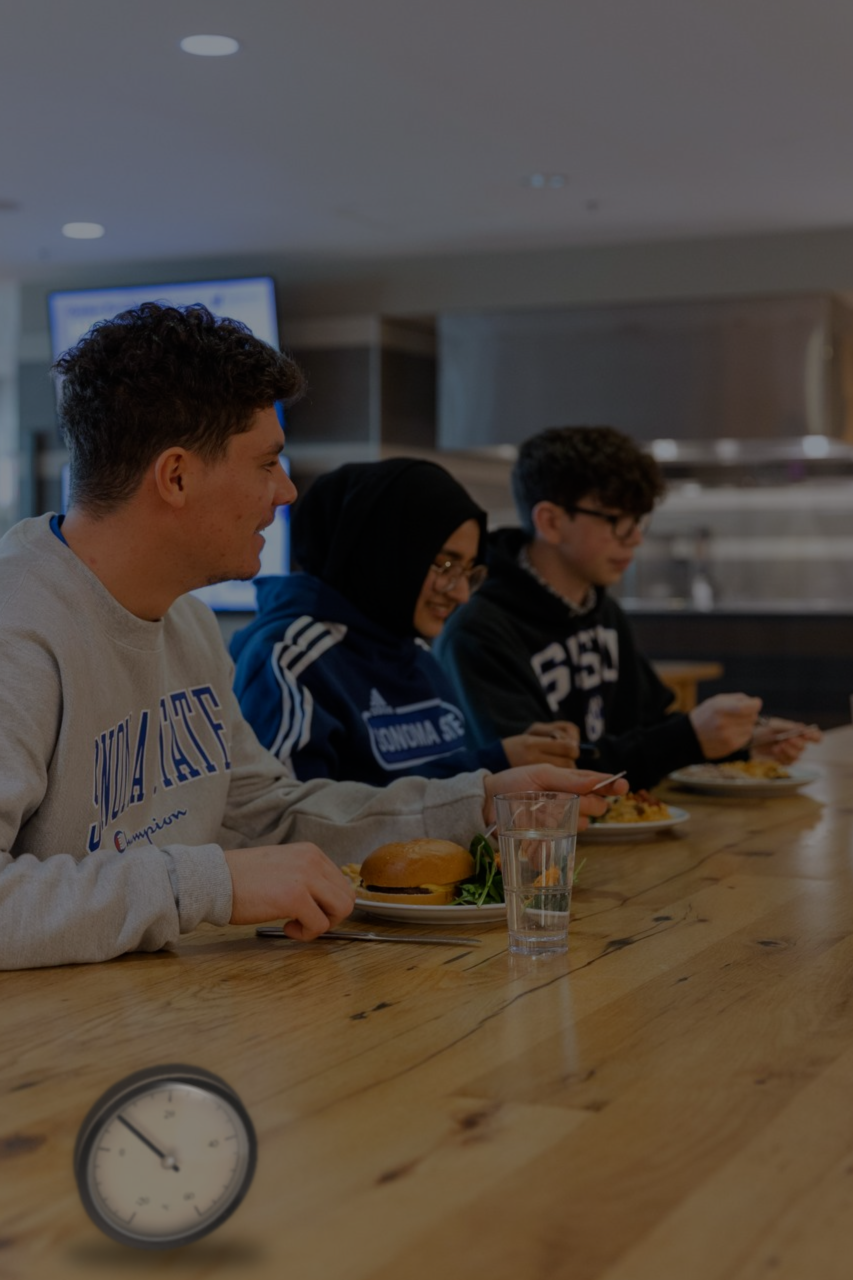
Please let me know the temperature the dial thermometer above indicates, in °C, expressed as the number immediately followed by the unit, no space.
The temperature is 8°C
